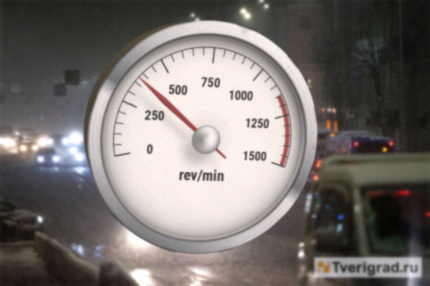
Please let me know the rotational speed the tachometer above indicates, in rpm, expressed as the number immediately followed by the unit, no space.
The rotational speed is 375rpm
